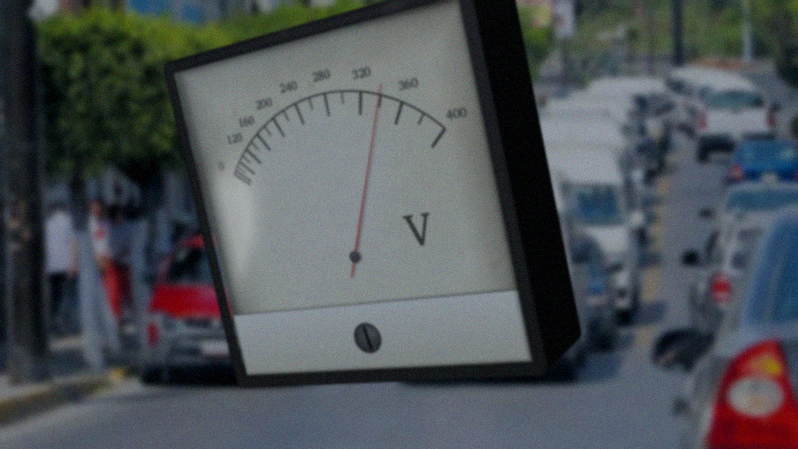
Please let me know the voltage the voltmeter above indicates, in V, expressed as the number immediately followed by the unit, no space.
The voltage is 340V
